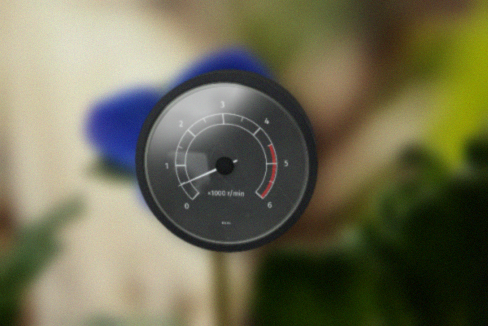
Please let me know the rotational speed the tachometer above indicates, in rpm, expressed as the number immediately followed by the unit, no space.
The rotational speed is 500rpm
